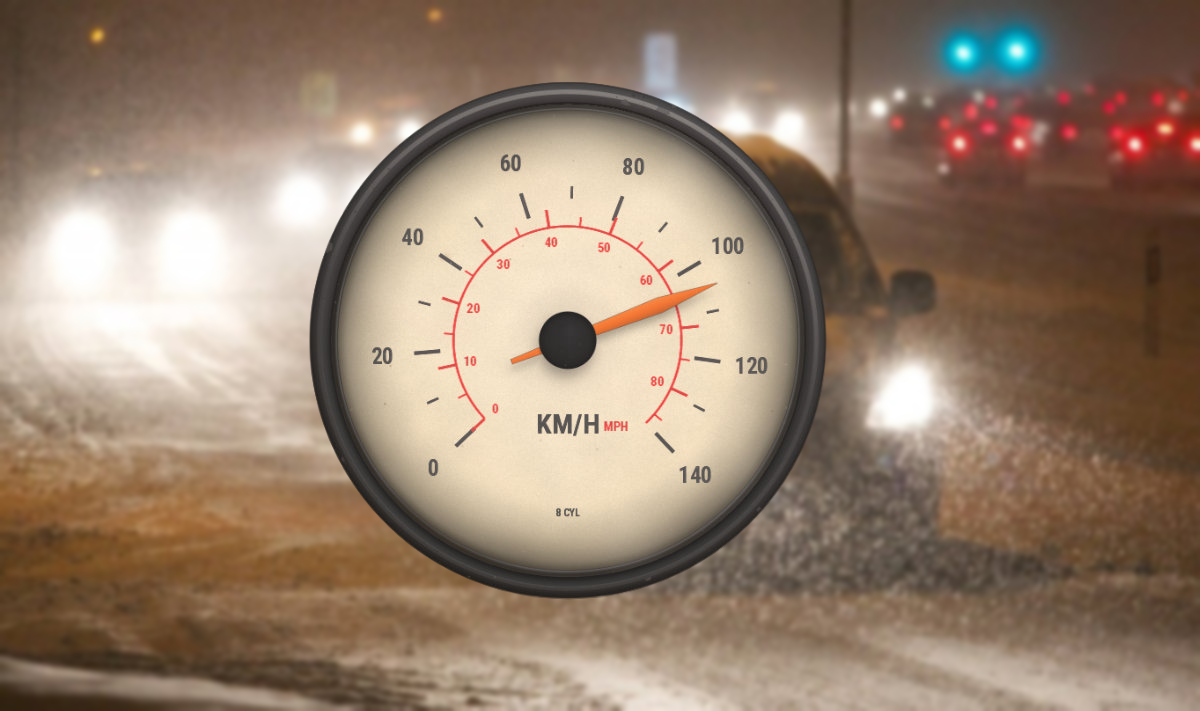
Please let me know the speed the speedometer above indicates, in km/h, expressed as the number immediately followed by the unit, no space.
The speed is 105km/h
